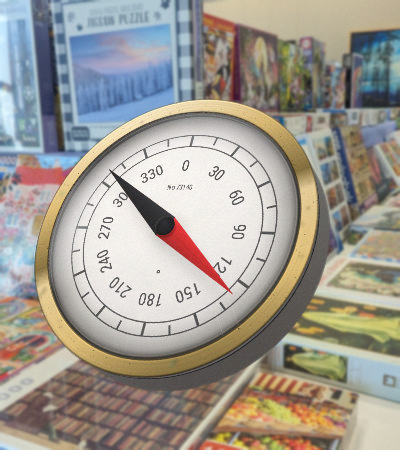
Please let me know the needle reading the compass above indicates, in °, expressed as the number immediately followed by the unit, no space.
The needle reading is 127.5°
